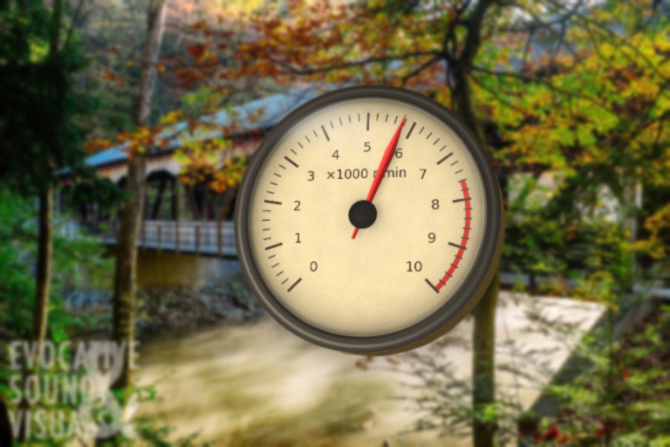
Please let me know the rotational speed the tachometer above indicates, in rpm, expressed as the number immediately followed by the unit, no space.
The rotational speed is 5800rpm
